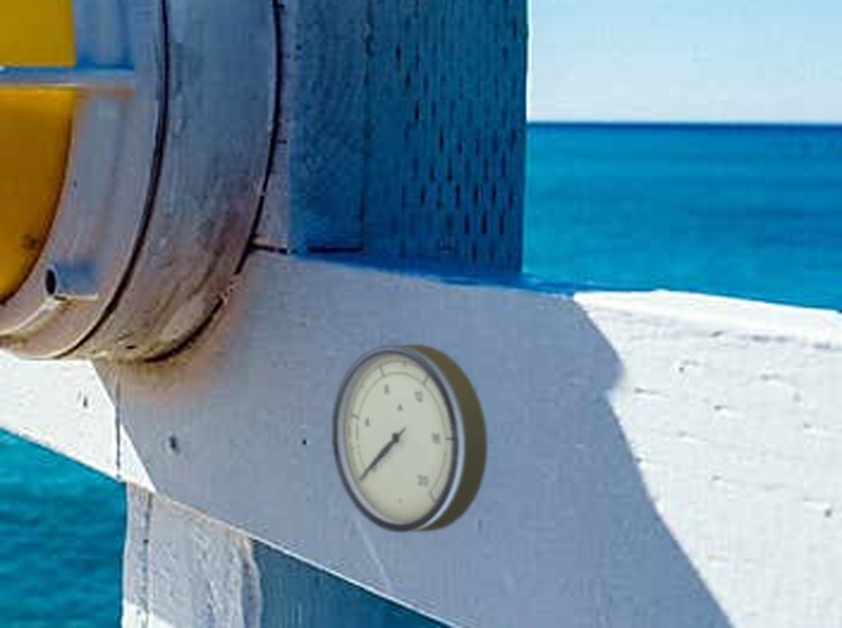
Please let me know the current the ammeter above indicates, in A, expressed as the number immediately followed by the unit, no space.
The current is 0A
